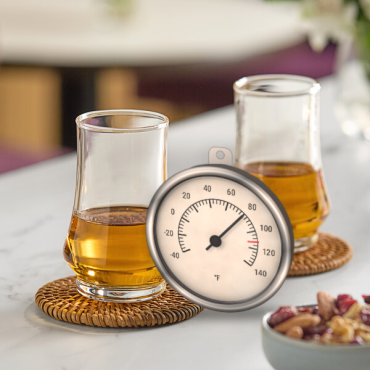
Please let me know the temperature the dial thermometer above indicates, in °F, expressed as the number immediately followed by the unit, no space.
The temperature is 80°F
